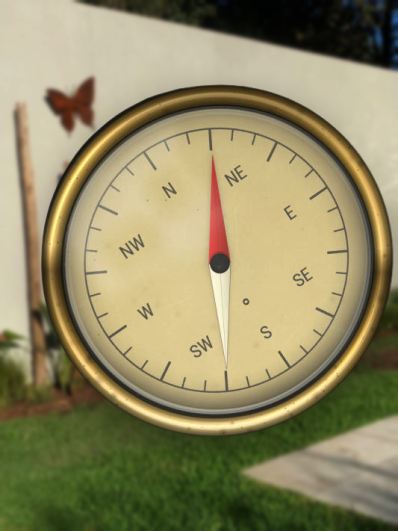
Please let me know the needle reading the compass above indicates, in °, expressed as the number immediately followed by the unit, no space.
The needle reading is 30°
